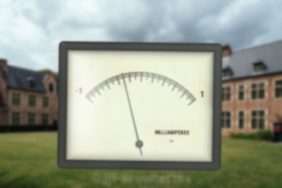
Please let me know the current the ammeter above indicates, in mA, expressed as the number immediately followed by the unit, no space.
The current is -0.3mA
